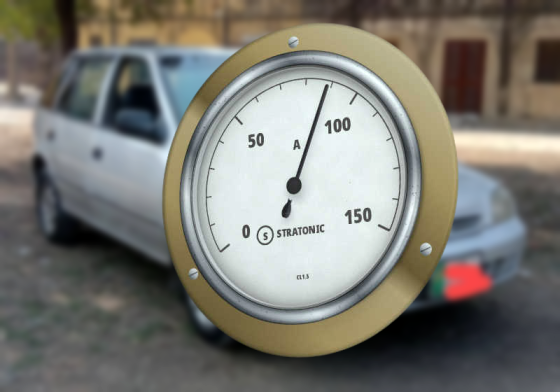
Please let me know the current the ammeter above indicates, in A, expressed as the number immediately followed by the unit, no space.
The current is 90A
